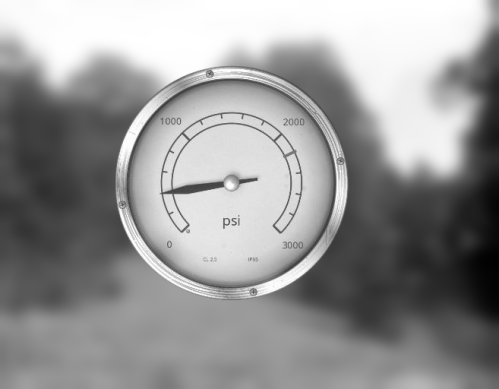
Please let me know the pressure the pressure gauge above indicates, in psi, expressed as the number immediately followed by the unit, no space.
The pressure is 400psi
